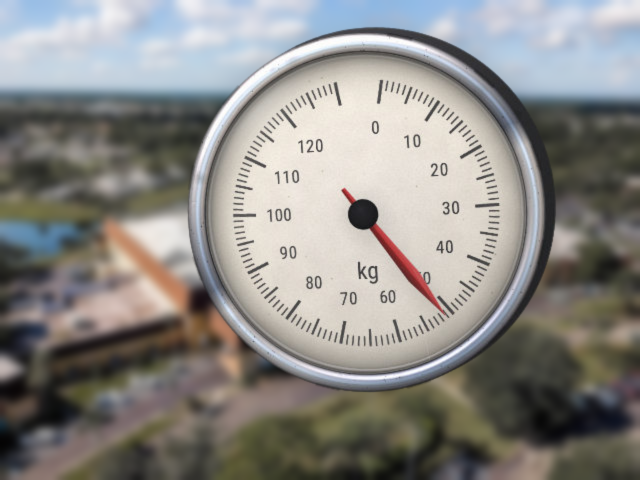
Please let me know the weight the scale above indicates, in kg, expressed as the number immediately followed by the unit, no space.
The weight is 51kg
